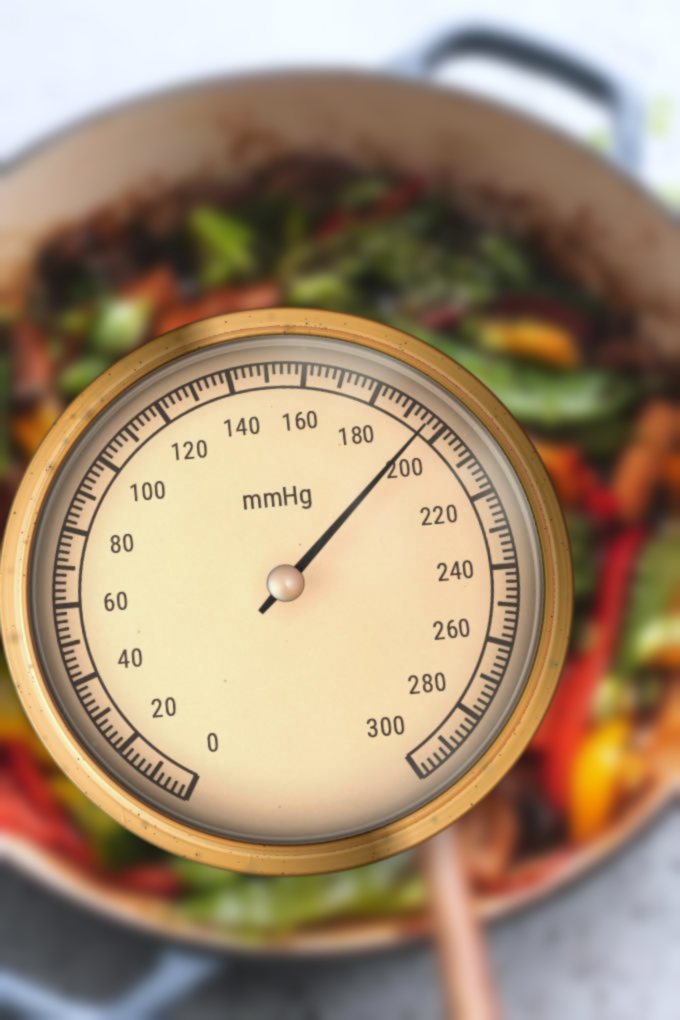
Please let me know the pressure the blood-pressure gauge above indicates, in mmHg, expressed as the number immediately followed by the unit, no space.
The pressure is 196mmHg
